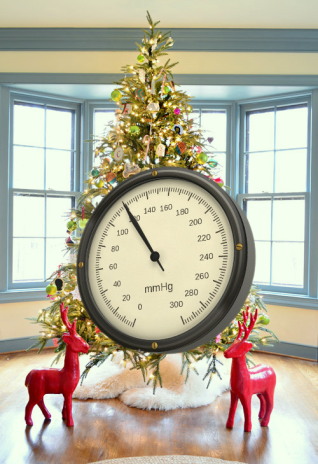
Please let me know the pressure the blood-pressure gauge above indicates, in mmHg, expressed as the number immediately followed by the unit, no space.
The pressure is 120mmHg
